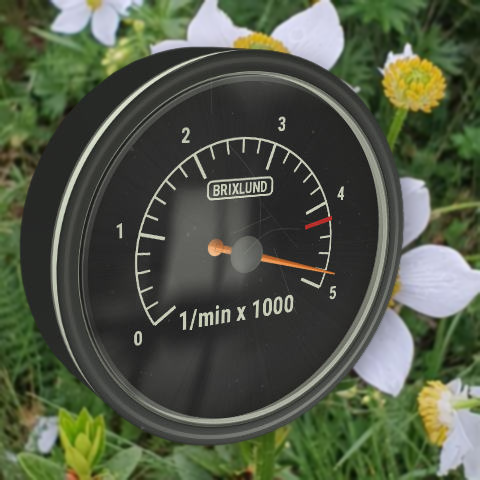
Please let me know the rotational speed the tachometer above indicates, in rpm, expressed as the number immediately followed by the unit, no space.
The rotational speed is 4800rpm
